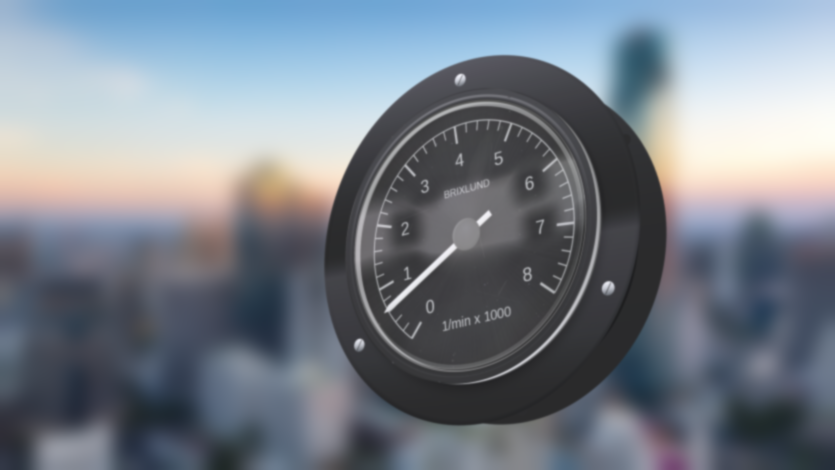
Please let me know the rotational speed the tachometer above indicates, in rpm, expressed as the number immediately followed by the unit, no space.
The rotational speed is 600rpm
